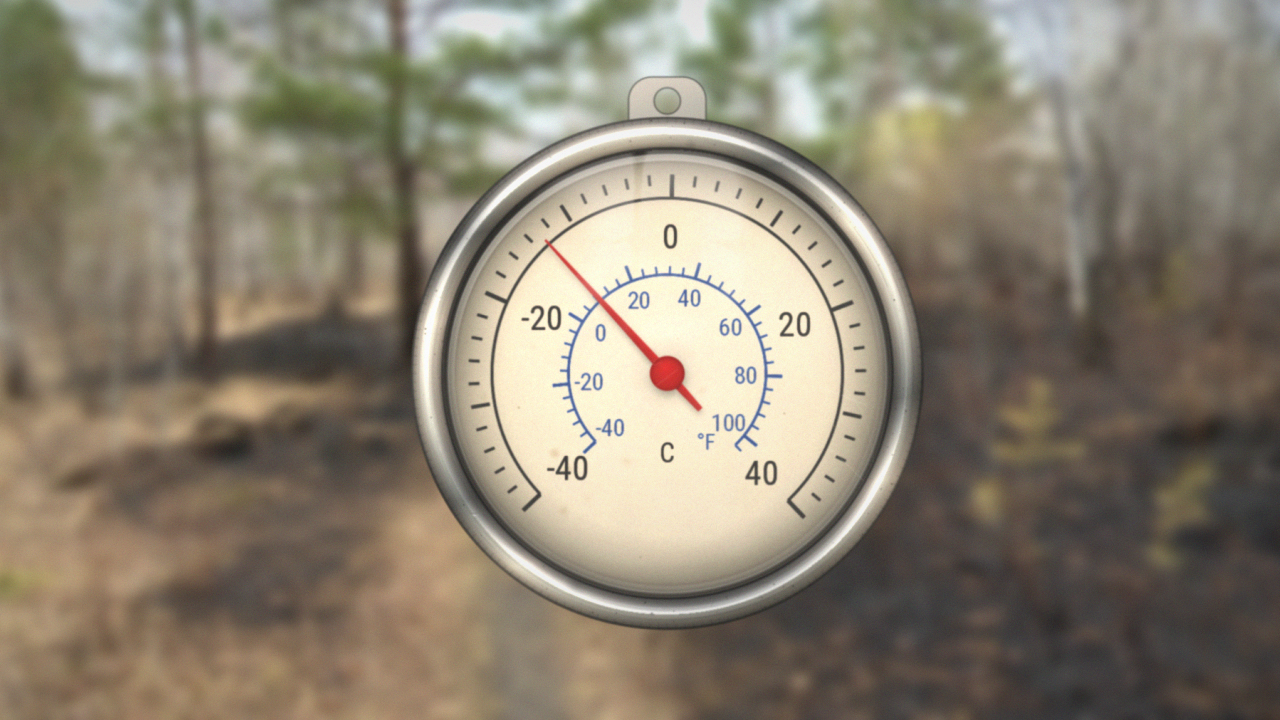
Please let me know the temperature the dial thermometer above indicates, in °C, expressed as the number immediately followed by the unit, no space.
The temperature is -13°C
